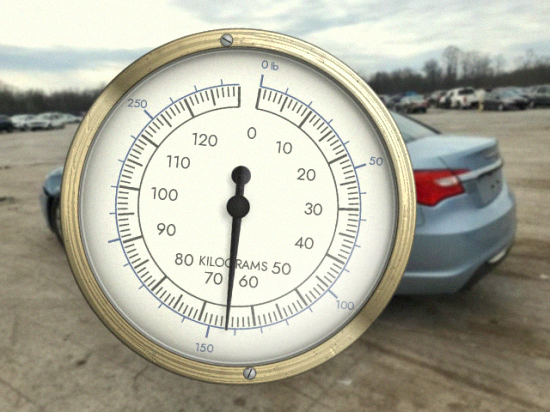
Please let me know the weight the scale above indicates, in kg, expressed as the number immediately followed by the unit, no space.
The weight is 65kg
